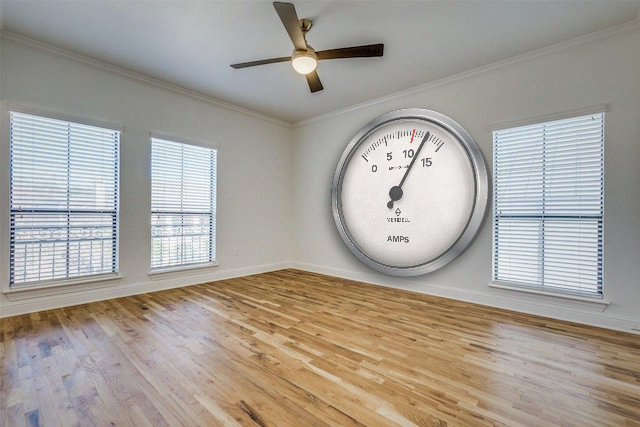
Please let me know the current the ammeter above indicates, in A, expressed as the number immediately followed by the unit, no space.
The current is 12.5A
